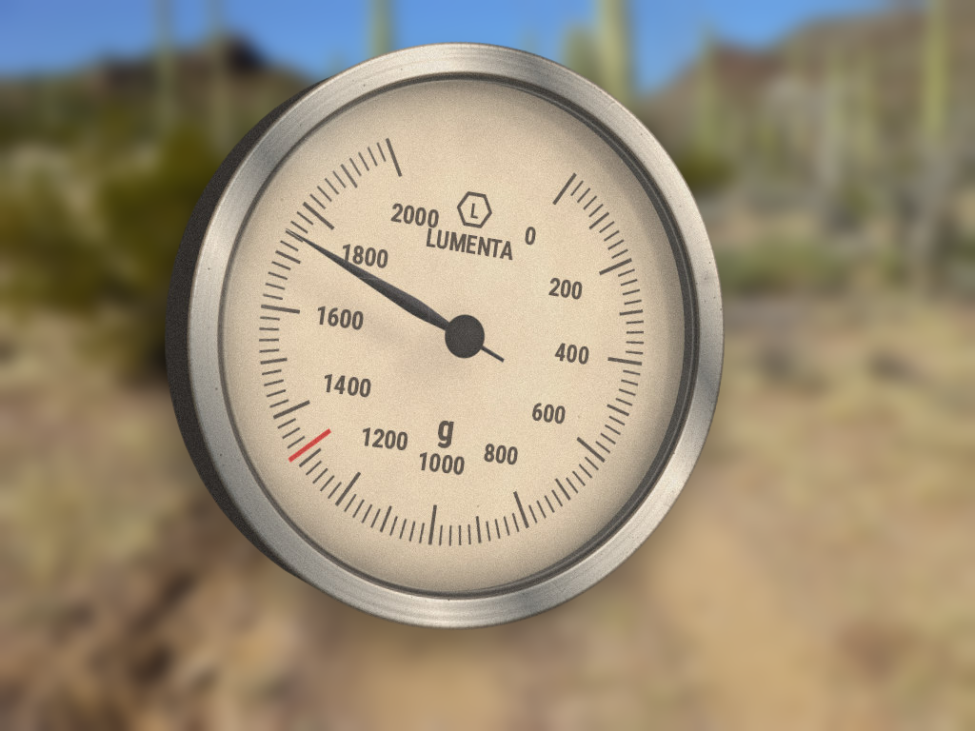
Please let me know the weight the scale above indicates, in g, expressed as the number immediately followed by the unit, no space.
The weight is 1740g
